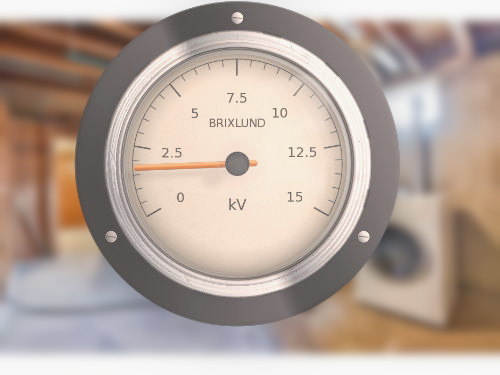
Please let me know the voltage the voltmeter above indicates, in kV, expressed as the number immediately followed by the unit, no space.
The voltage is 1.75kV
